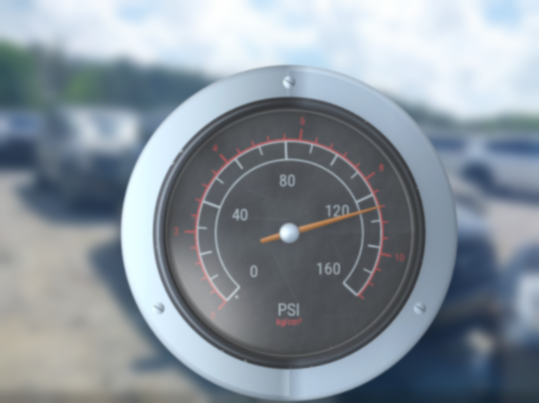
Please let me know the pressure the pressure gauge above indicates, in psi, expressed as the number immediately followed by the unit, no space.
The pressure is 125psi
